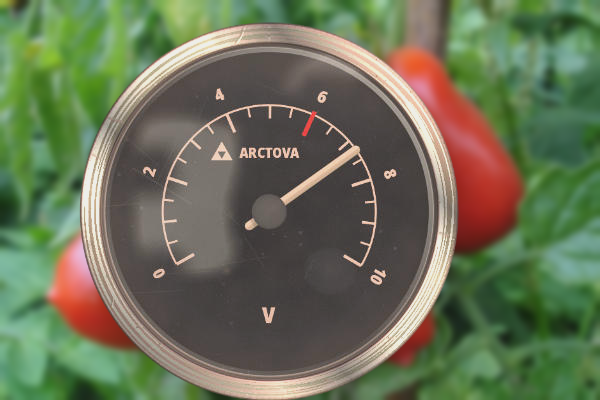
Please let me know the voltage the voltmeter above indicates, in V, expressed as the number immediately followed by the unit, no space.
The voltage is 7.25V
